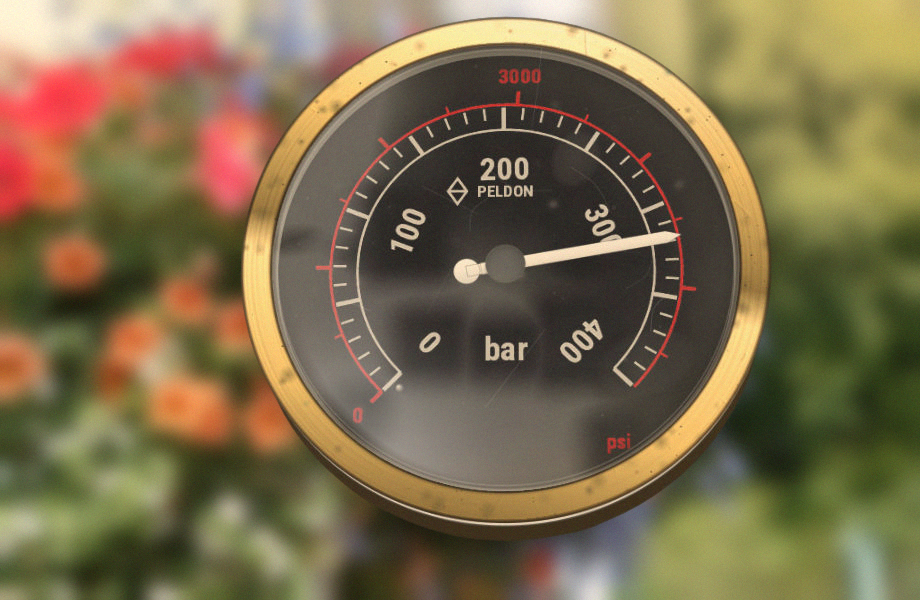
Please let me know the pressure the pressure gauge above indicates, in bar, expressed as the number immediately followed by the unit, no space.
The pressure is 320bar
